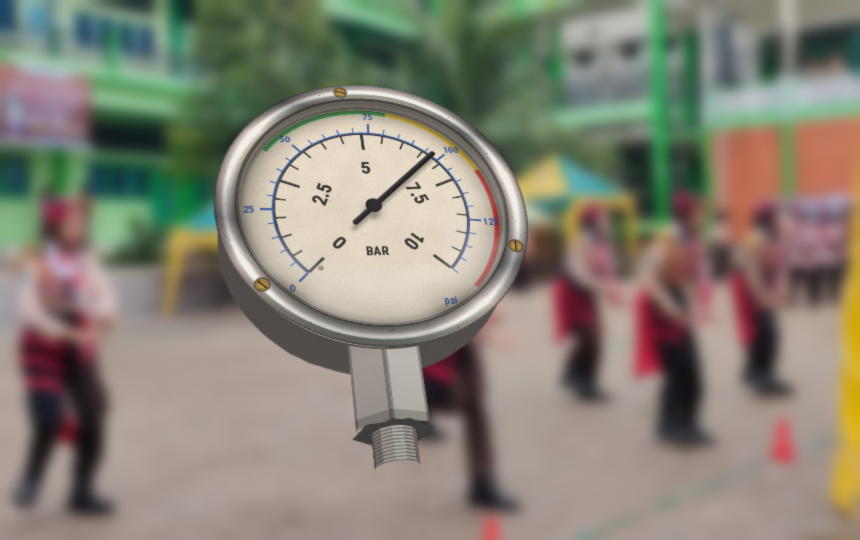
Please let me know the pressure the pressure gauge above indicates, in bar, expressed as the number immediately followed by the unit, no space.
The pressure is 6.75bar
